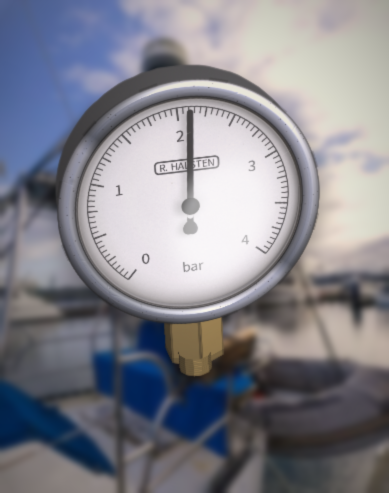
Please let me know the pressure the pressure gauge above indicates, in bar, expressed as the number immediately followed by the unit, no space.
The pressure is 2.1bar
